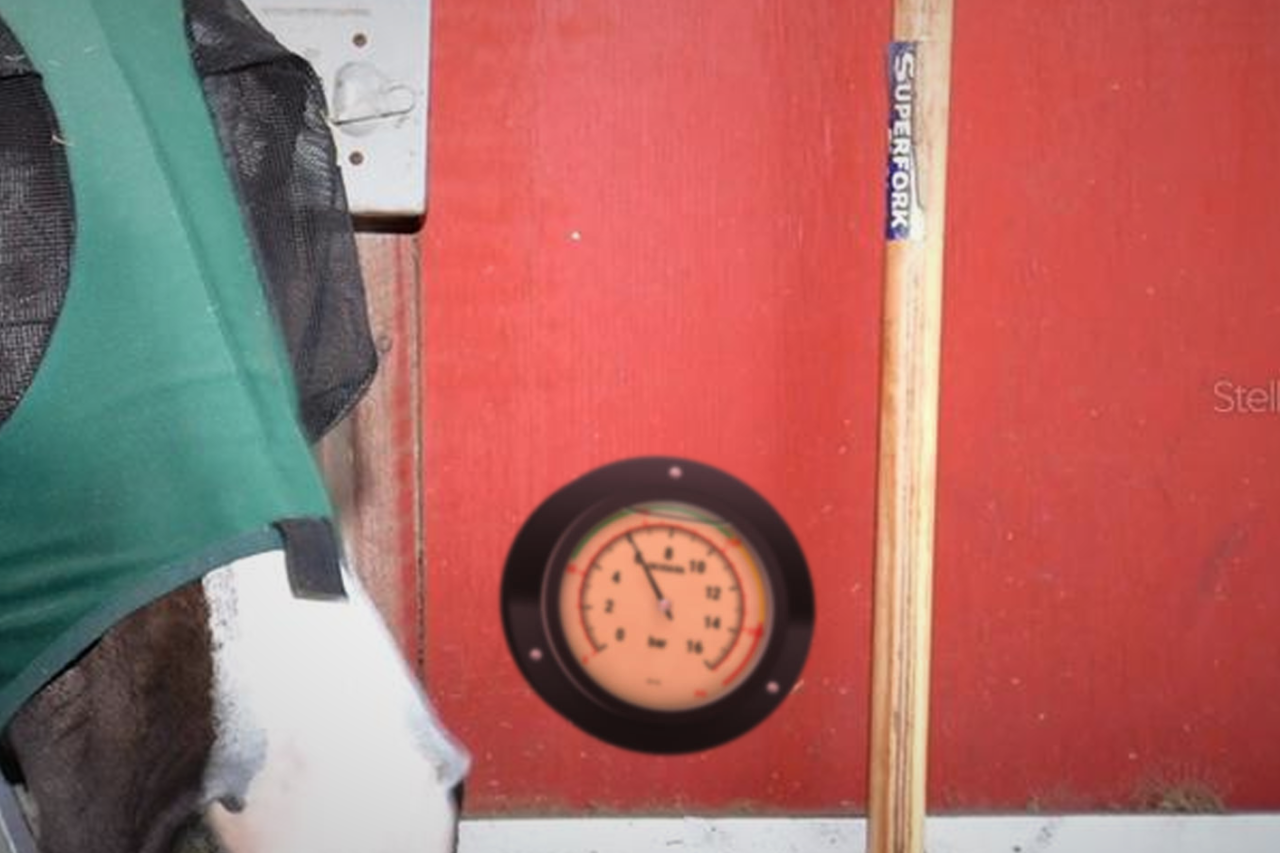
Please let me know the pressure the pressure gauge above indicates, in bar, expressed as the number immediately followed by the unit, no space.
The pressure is 6bar
